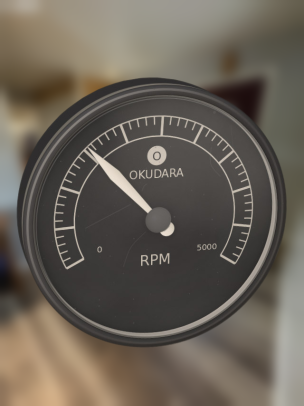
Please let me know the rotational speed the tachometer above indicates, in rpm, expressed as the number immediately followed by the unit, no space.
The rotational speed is 1550rpm
